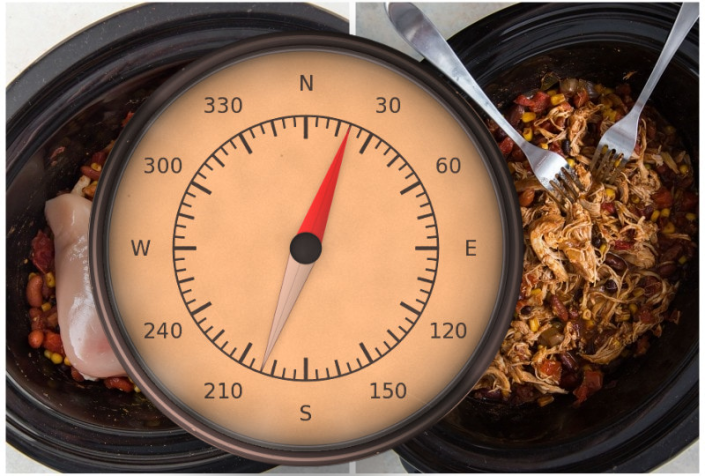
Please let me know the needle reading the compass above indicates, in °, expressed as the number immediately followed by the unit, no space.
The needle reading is 20°
